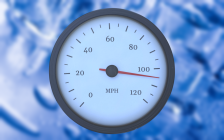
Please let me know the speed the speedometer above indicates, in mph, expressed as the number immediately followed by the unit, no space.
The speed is 105mph
